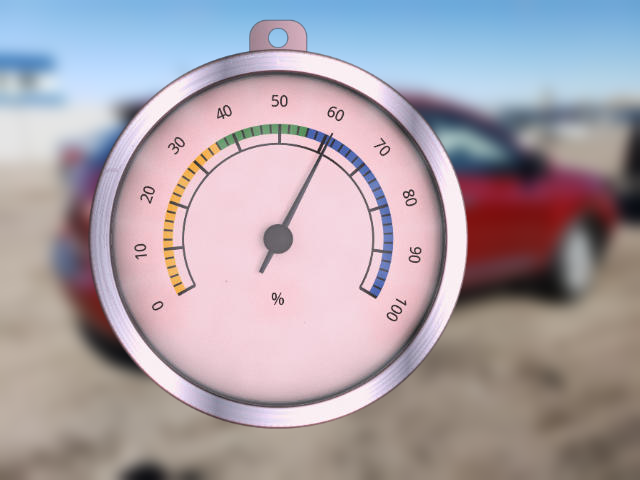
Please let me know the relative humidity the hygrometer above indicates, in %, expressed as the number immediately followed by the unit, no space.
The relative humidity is 61%
